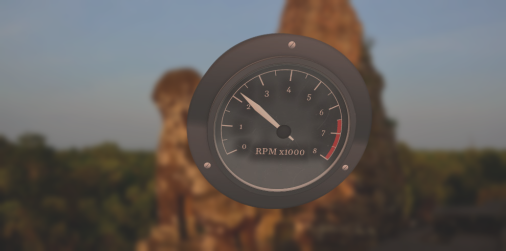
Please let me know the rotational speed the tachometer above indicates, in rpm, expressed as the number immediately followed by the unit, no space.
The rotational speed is 2250rpm
